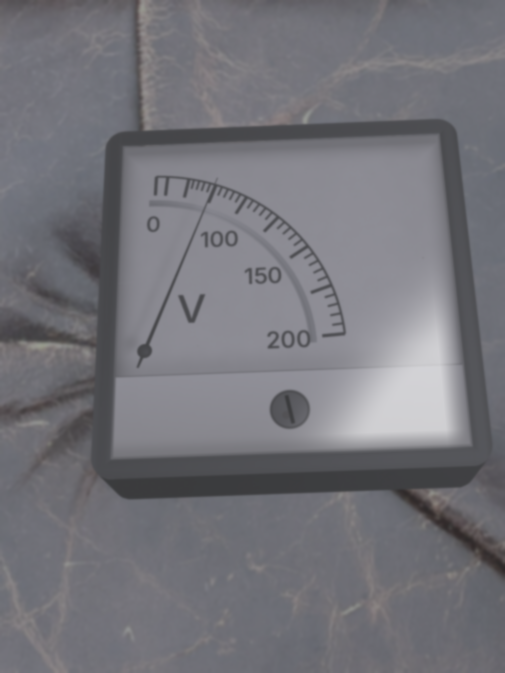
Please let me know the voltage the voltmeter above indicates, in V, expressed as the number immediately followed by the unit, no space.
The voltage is 75V
